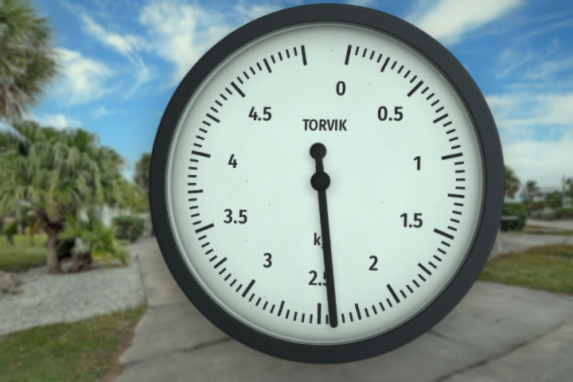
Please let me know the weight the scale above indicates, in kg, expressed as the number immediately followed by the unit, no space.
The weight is 2.4kg
